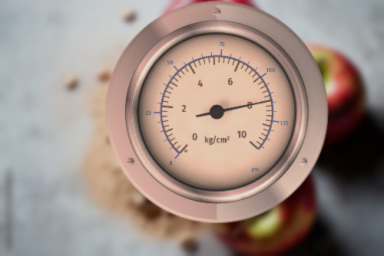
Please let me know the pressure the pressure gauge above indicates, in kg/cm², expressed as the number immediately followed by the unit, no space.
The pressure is 8kg/cm²
